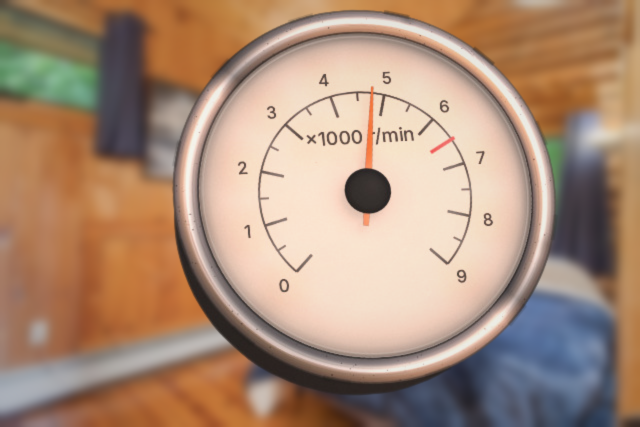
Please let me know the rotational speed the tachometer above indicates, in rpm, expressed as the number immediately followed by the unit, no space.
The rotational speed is 4750rpm
